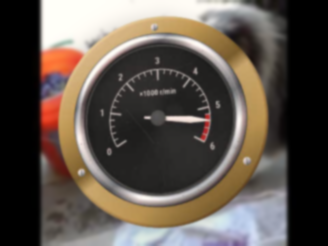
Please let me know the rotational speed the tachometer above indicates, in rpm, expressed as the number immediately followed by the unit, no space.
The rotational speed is 5400rpm
